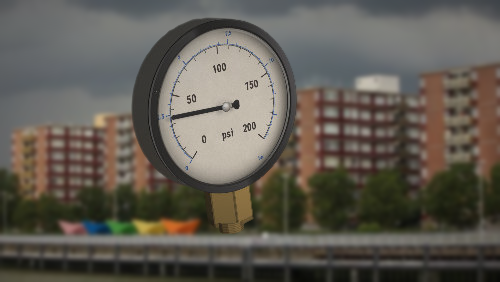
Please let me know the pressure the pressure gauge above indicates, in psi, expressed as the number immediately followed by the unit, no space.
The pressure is 35psi
